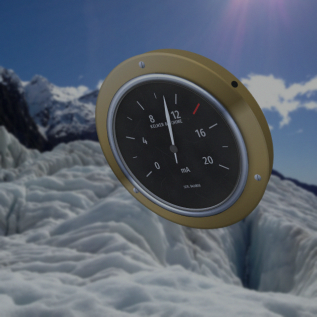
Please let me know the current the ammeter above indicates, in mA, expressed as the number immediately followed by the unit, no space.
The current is 11mA
